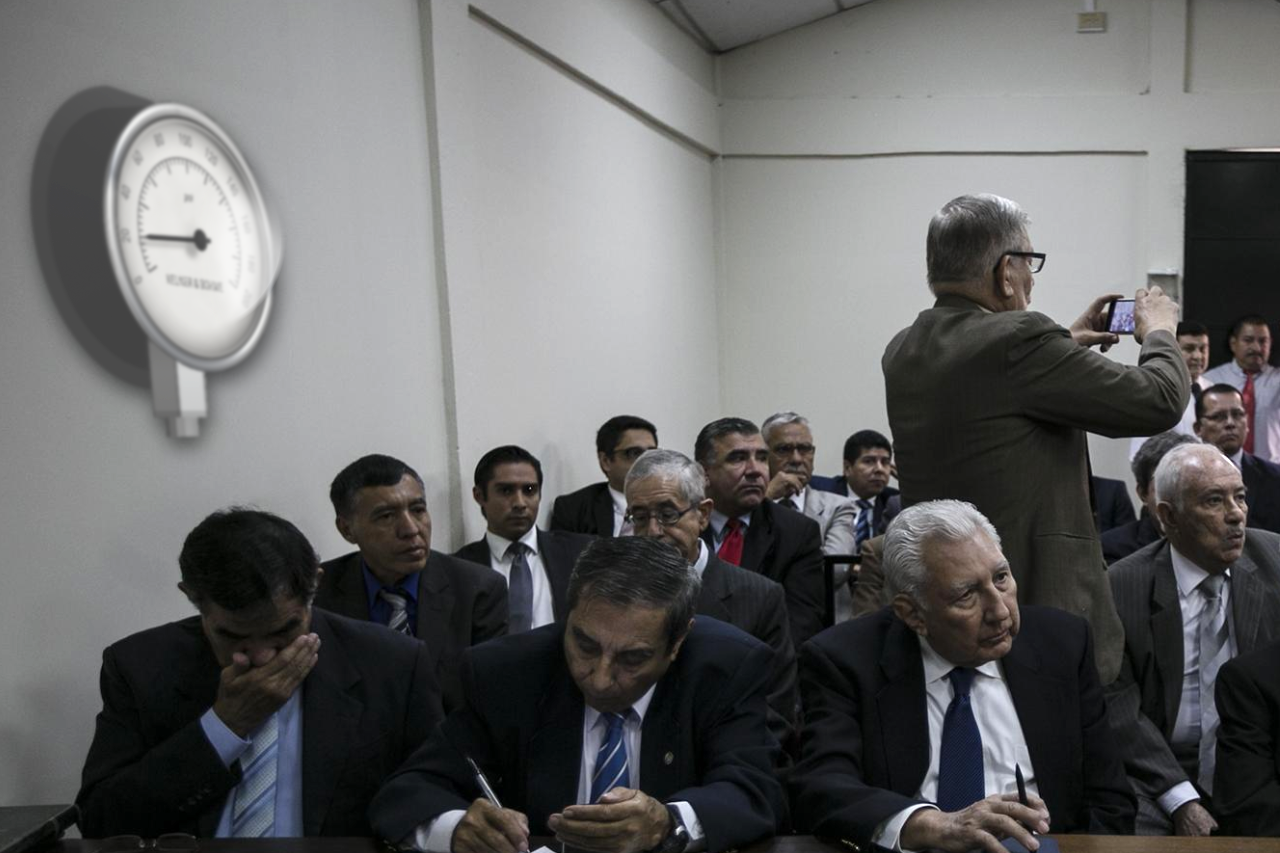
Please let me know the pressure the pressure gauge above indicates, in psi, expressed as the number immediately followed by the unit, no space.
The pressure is 20psi
